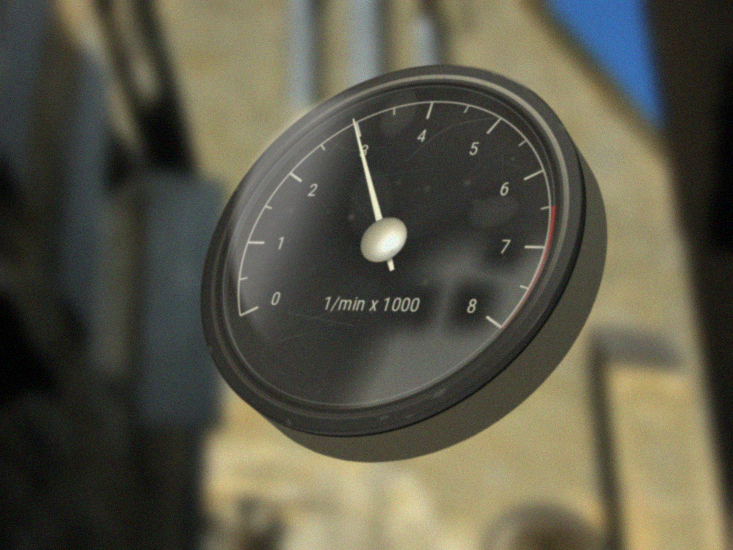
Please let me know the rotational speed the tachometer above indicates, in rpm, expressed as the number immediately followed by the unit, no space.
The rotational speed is 3000rpm
